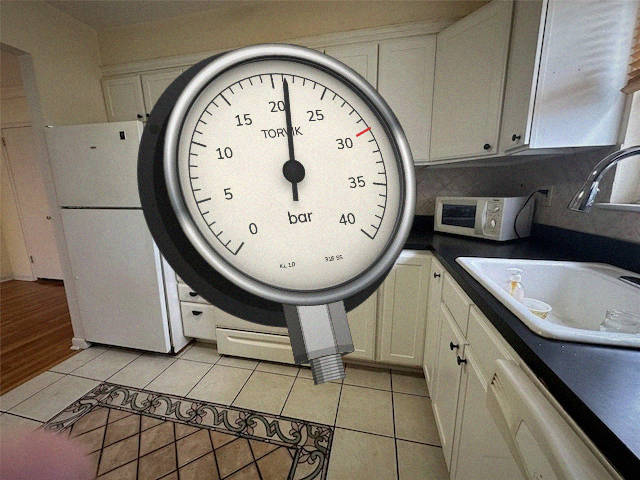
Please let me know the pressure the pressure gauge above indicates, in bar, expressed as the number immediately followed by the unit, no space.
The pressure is 21bar
